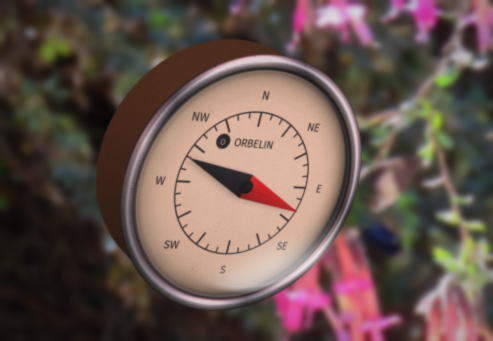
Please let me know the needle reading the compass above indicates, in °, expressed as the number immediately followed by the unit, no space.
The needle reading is 110°
